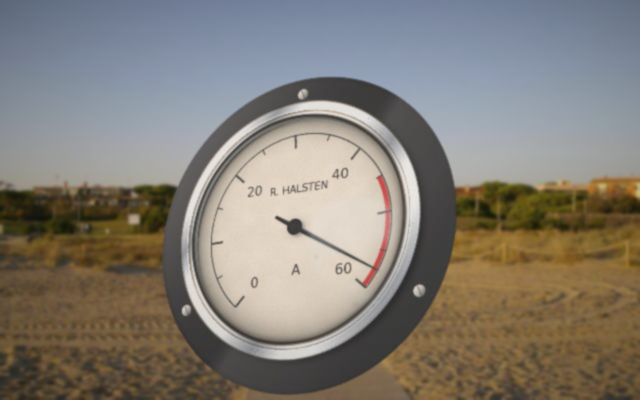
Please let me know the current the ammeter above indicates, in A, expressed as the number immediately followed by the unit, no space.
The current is 57.5A
